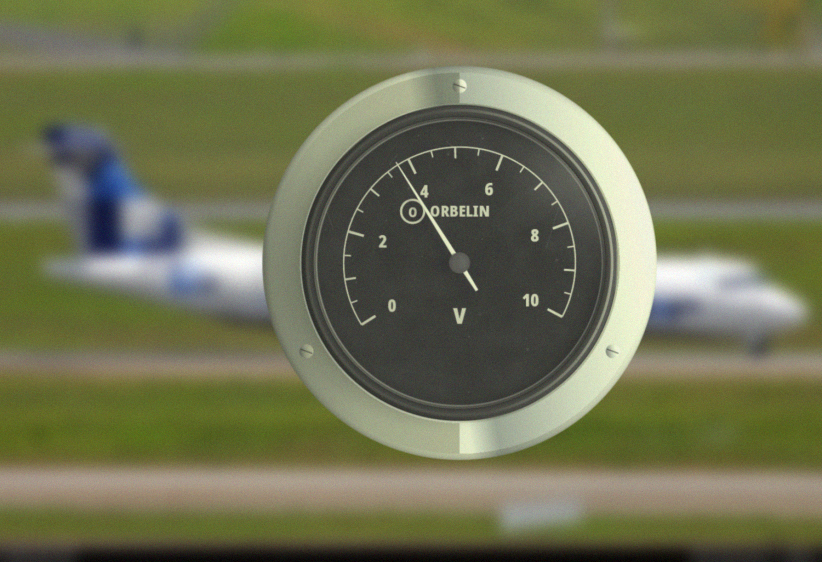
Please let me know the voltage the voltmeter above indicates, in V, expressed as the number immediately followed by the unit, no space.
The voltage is 3.75V
